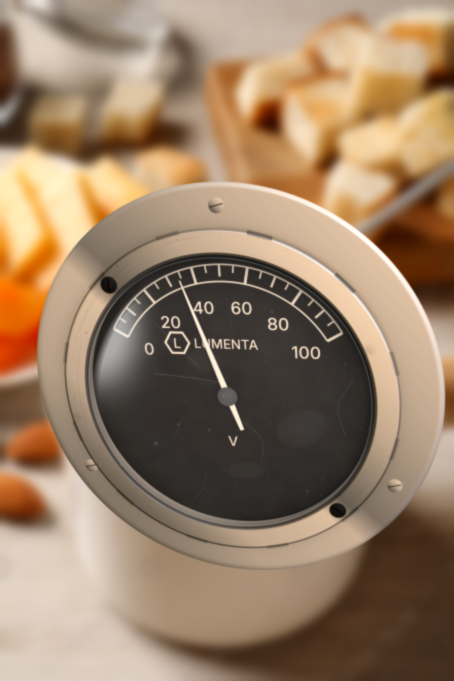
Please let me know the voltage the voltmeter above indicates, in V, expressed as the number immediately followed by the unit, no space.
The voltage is 35V
